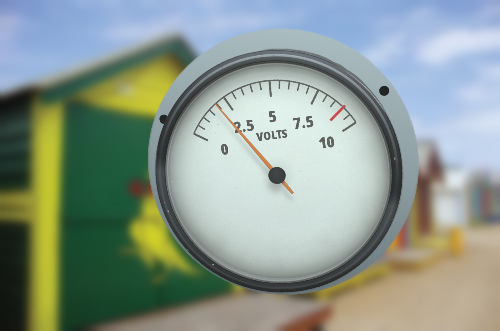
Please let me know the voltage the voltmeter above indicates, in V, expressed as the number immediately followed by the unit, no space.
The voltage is 2V
